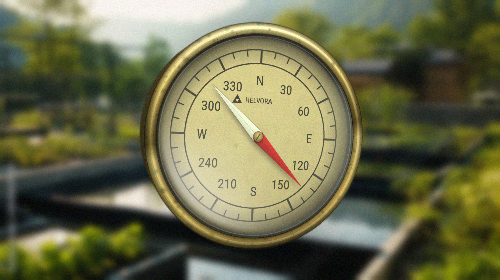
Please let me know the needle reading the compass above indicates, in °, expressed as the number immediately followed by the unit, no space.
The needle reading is 135°
